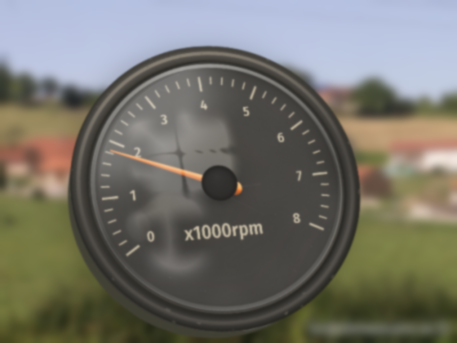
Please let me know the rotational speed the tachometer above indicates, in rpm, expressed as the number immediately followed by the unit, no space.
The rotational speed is 1800rpm
